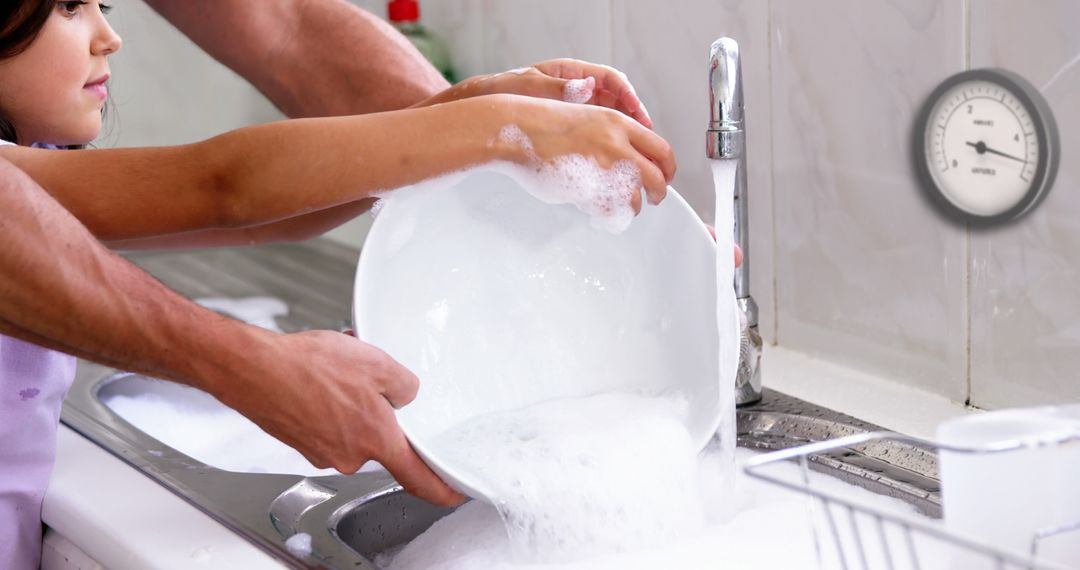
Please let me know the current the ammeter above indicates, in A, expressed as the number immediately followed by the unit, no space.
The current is 4.6A
